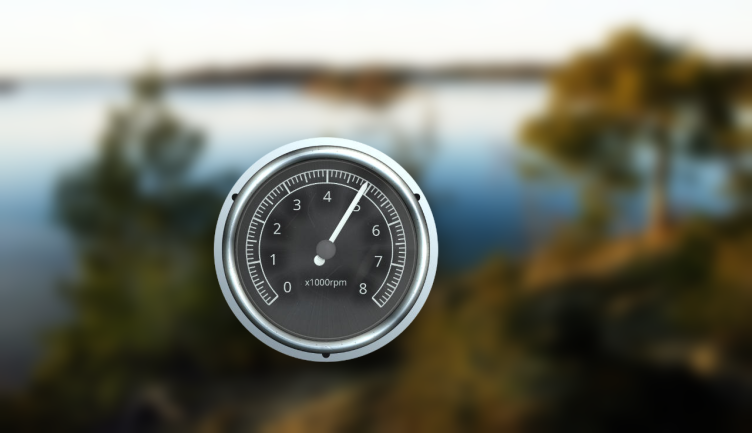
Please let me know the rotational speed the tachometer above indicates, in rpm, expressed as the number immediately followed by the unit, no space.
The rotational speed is 4900rpm
